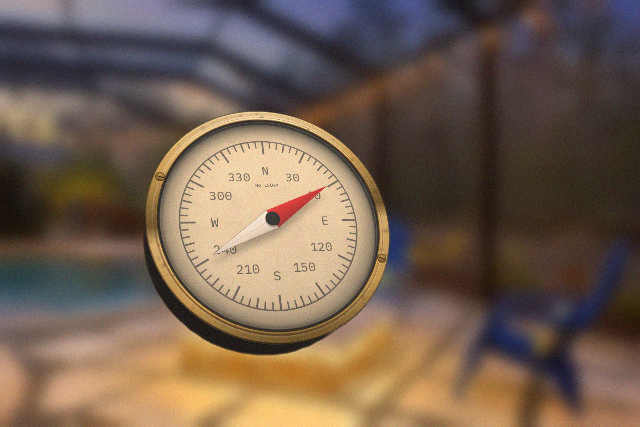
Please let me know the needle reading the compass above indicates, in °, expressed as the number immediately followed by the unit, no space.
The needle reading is 60°
